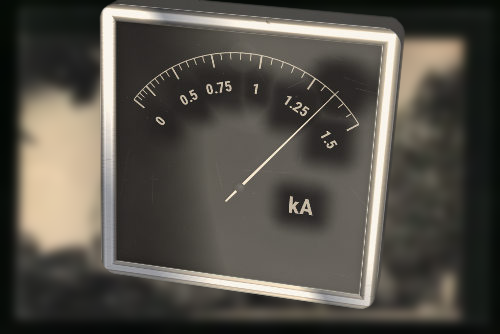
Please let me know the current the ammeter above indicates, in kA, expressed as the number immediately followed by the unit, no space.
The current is 1.35kA
